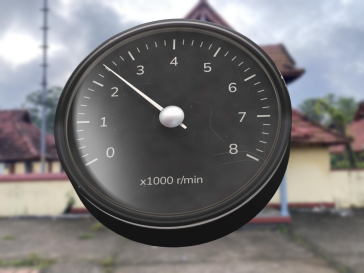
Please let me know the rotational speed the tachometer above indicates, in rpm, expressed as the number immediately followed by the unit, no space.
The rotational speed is 2400rpm
